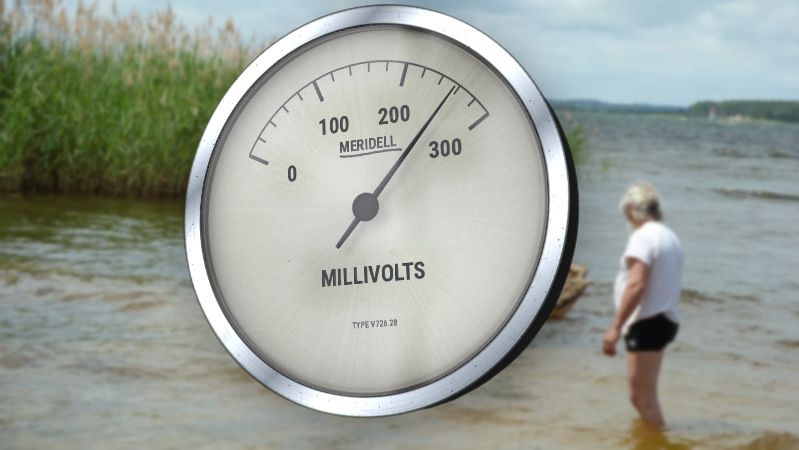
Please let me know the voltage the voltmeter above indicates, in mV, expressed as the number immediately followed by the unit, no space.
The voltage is 260mV
